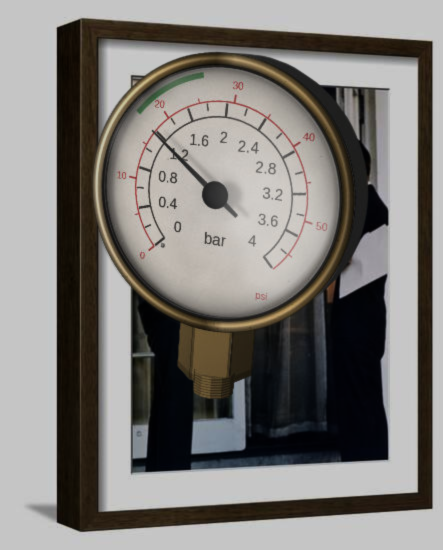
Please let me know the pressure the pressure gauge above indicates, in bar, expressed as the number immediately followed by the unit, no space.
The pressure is 1.2bar
